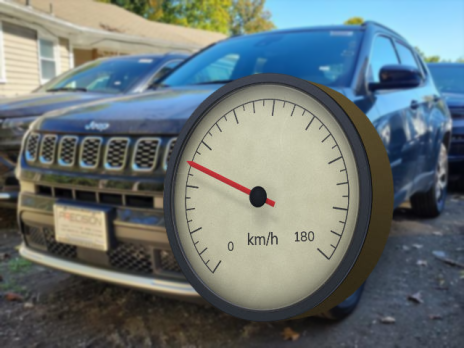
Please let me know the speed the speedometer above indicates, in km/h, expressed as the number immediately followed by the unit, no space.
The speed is 50km/h
